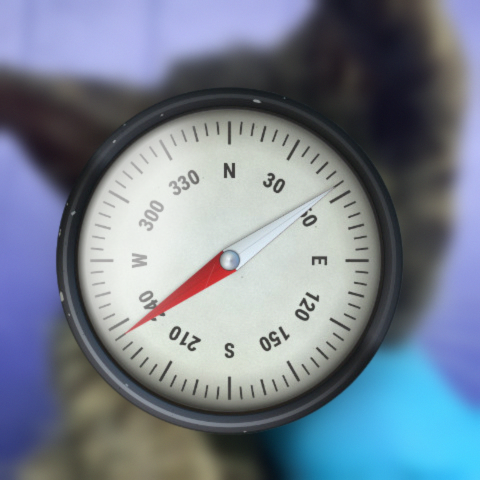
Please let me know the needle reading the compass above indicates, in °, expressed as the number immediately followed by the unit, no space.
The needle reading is 235°
